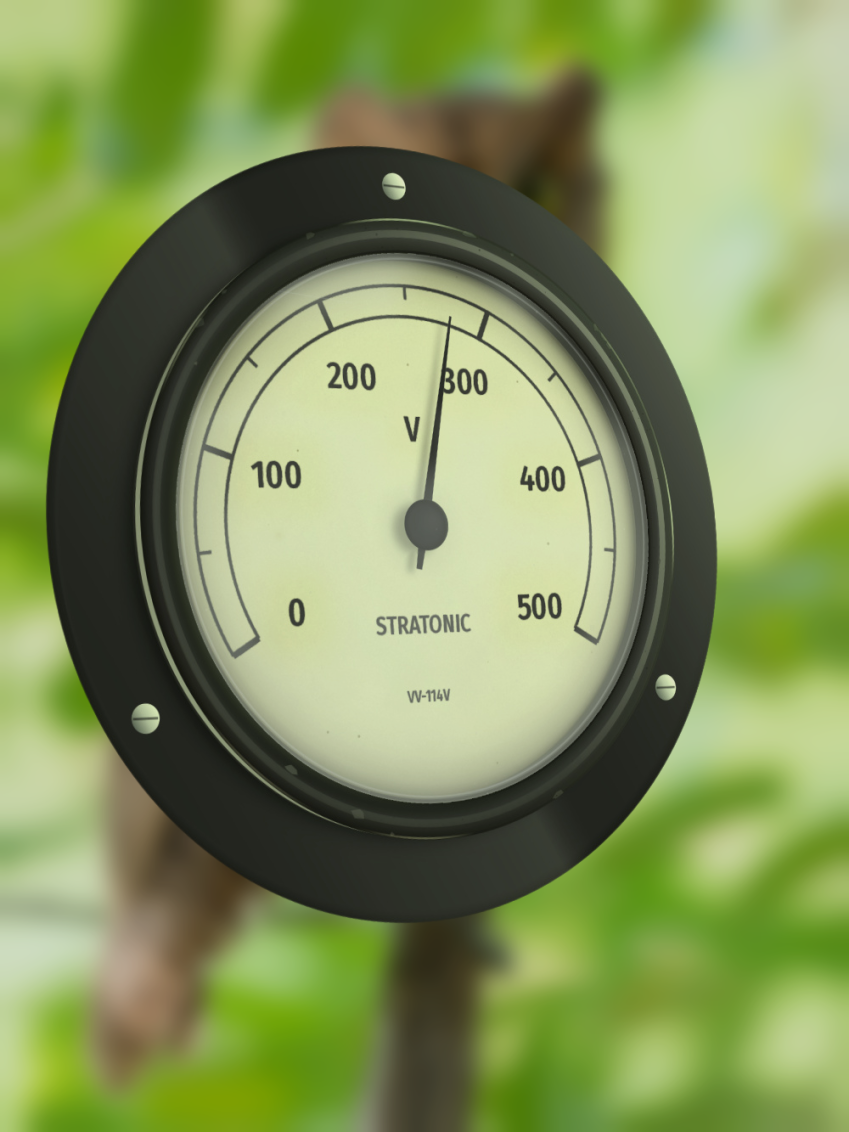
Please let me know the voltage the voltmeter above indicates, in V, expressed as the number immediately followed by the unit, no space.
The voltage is 275V
